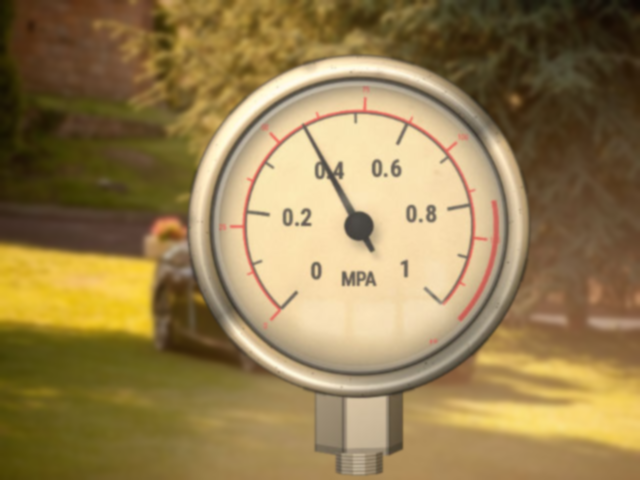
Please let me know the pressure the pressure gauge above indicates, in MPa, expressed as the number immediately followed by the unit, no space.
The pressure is 0.4MPa
